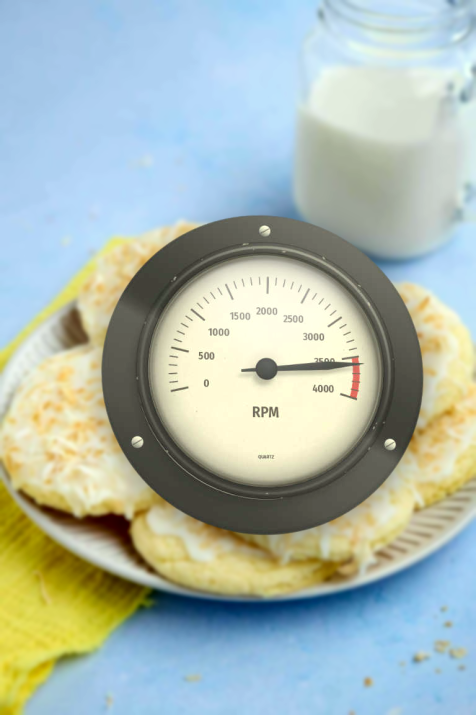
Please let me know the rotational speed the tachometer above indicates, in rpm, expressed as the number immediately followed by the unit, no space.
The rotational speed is 3600rpm
